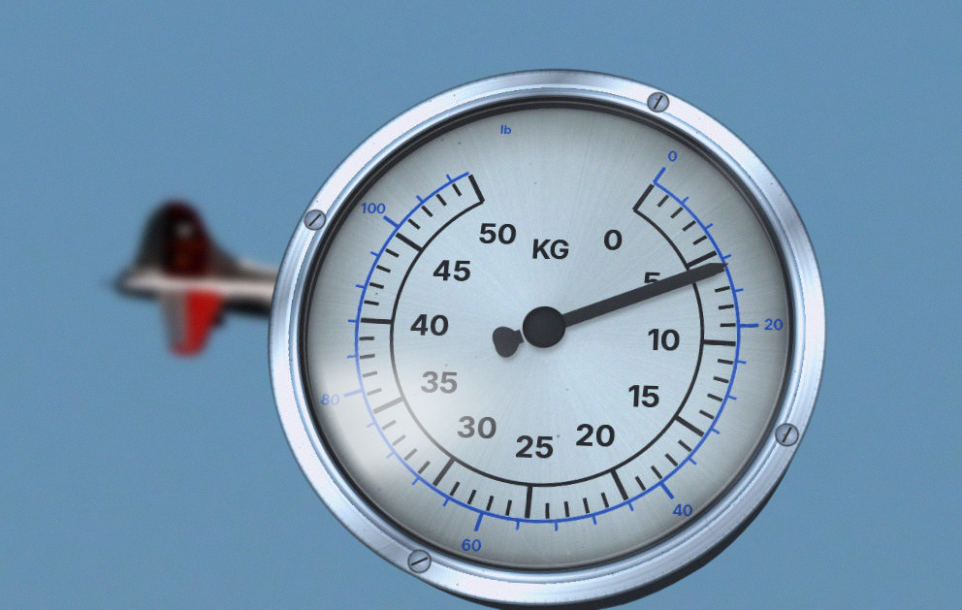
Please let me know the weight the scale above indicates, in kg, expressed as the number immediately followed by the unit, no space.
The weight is 6kg
